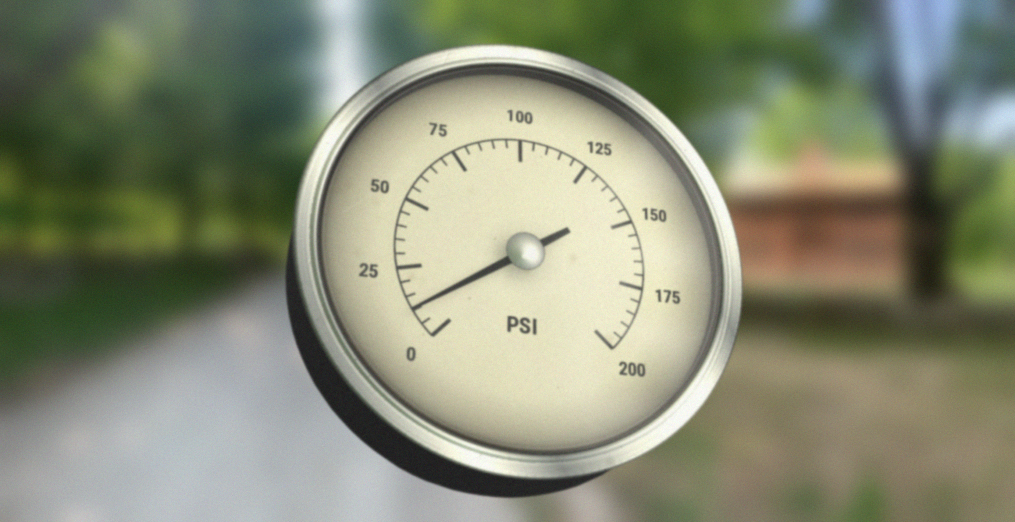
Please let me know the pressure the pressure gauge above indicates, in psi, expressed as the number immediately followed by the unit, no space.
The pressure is 10psi
